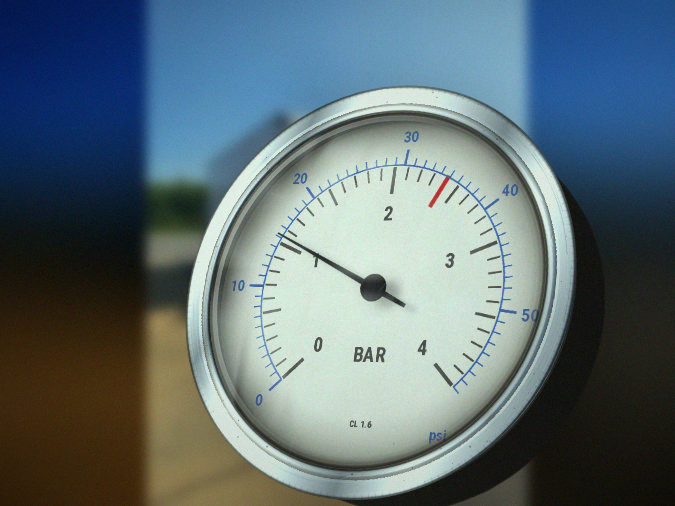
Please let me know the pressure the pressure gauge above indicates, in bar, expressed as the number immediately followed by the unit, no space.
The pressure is 1.05bar
